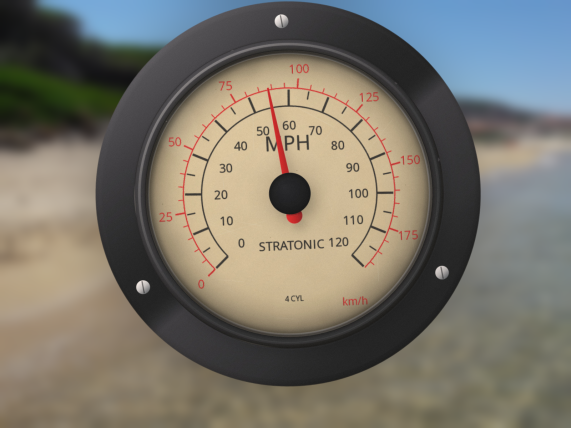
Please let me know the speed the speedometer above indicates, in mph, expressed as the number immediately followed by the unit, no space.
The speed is 55mph
